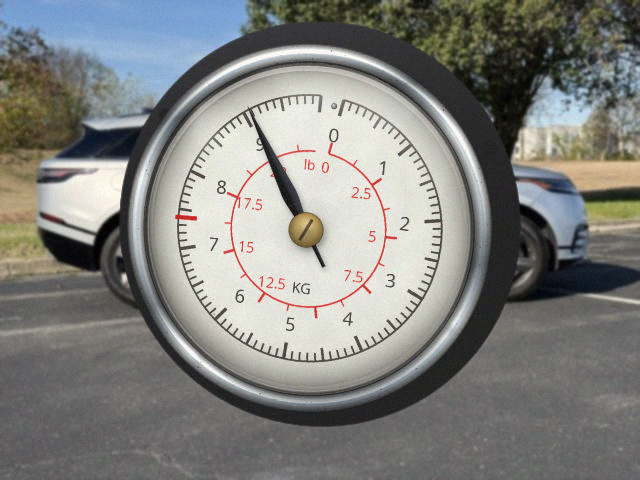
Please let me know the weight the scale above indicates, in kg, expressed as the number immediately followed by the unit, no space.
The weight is 9.1kg
